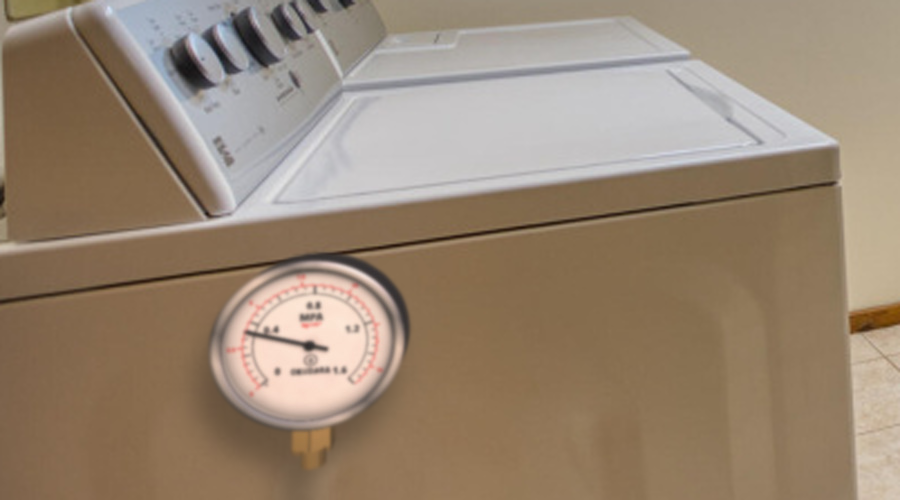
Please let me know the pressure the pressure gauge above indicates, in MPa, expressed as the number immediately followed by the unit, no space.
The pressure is 0.35MPa
